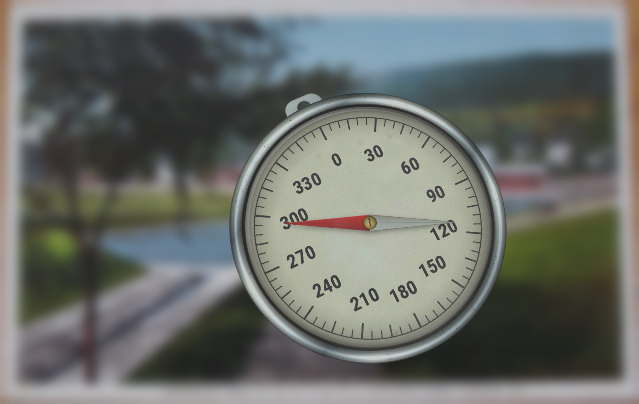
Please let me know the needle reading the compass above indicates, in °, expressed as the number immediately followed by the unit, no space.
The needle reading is 295°
